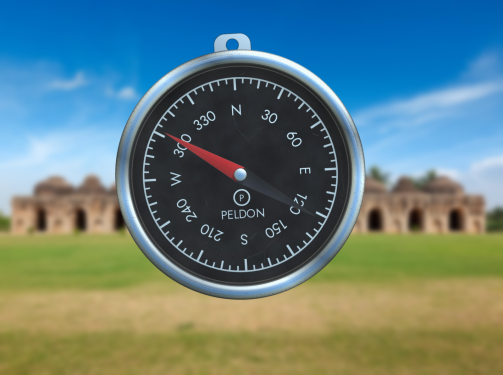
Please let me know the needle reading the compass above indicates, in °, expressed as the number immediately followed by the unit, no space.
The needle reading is 302.5°
